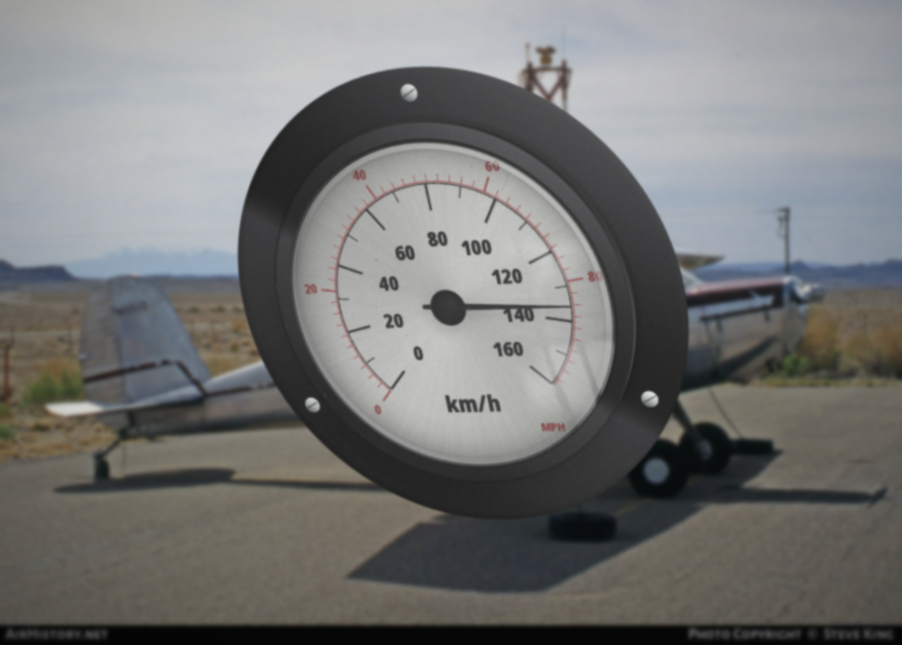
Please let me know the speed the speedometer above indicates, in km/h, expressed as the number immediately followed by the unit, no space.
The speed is 135km/h
